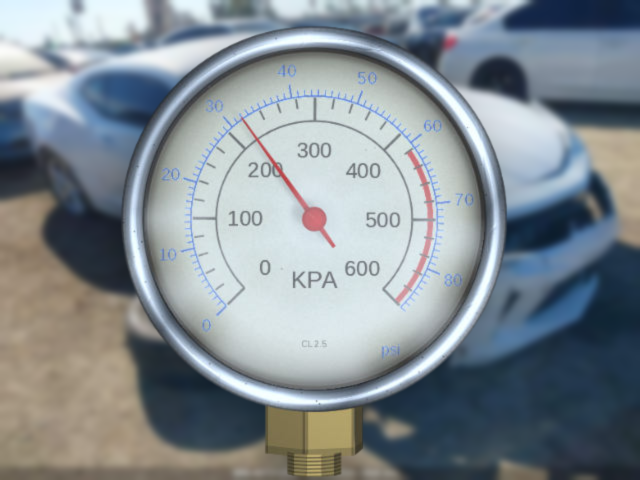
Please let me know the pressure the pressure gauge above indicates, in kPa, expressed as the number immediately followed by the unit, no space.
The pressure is 220kPa
